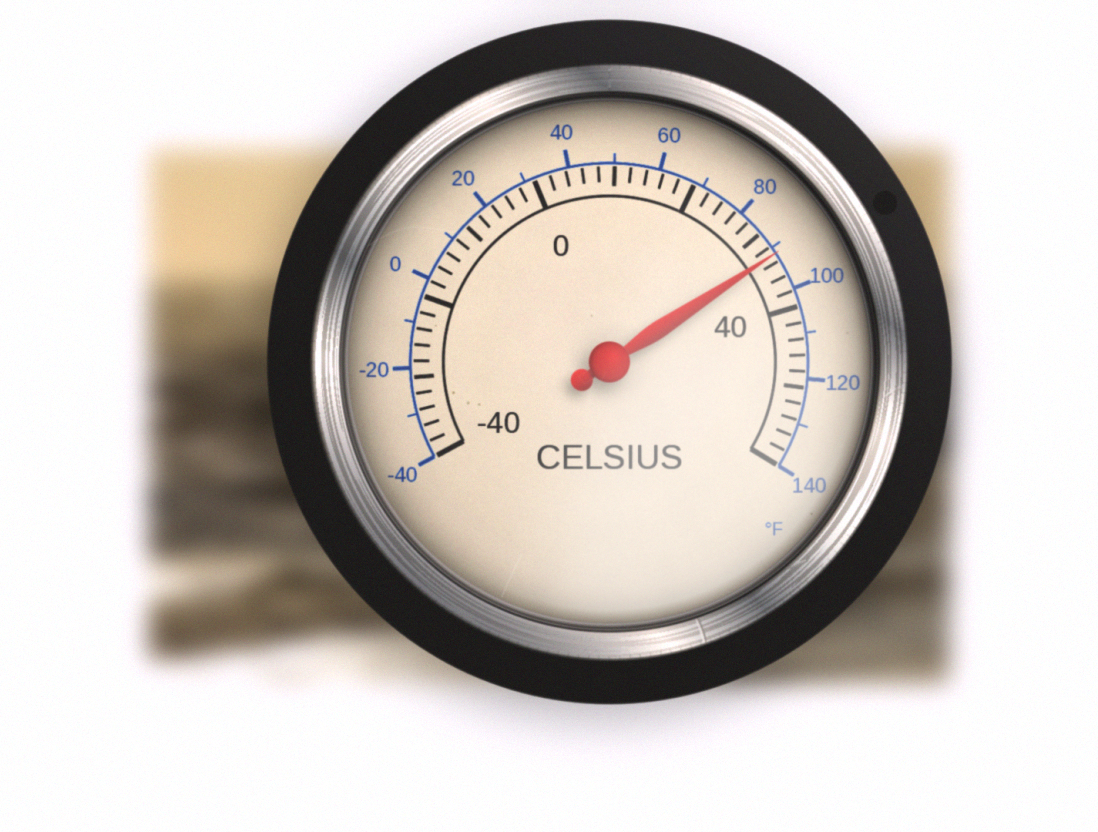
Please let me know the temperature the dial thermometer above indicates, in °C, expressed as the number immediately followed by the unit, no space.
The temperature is 33°C
